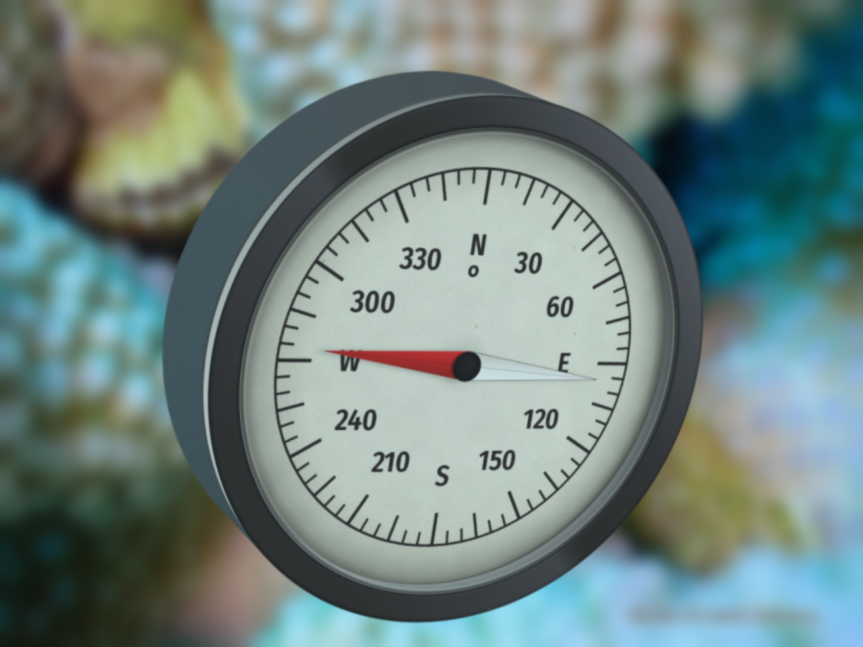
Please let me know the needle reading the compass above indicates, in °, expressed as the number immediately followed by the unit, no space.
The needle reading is 275°
